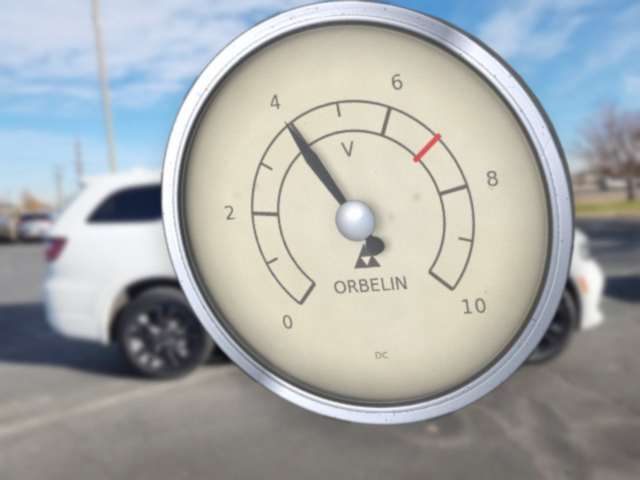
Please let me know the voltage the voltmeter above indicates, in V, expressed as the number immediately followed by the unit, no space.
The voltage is 4V
